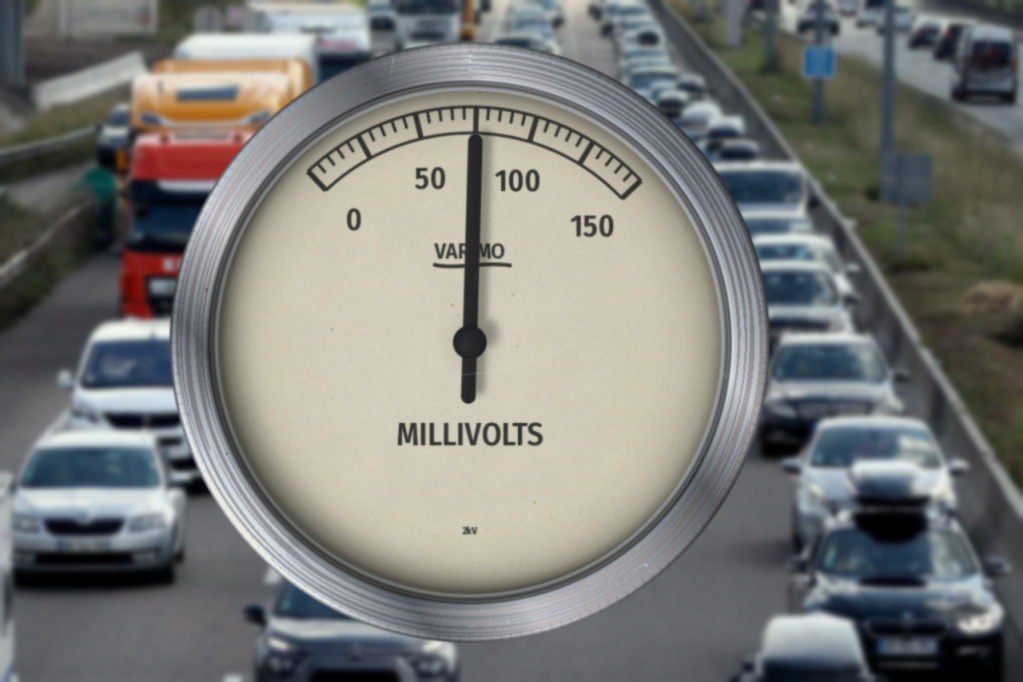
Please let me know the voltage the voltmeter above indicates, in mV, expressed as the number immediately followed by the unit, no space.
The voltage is 75mV
